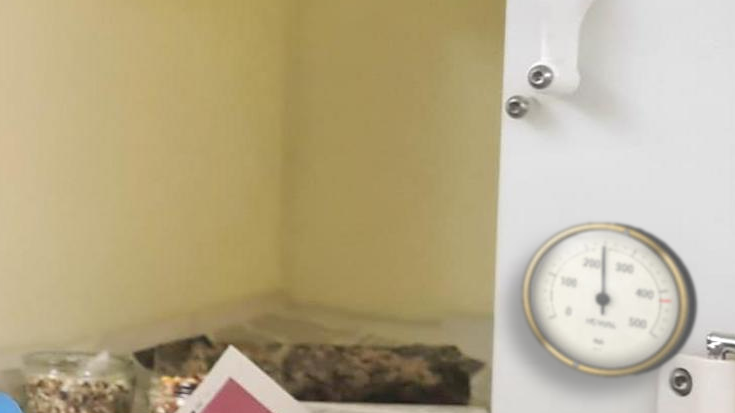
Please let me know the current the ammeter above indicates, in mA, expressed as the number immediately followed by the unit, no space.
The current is 240mA
